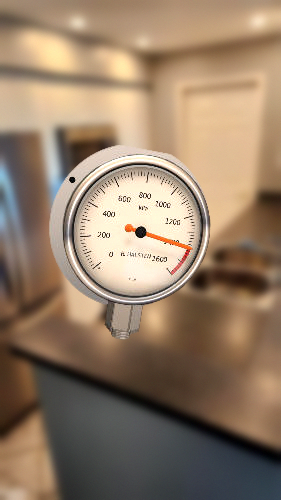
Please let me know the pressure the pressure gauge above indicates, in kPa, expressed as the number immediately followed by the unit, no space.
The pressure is 1400kPa
